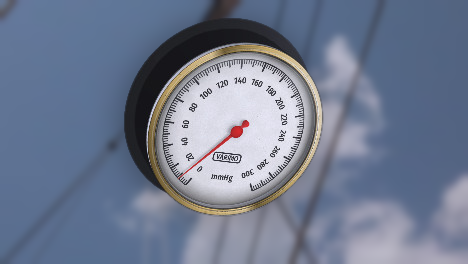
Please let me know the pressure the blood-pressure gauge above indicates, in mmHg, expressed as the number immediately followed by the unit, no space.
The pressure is 10mmHg
